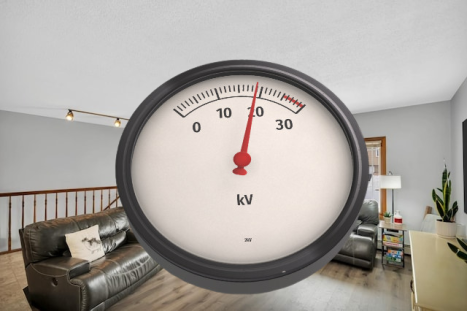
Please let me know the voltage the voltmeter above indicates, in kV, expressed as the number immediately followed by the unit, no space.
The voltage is 19kV
